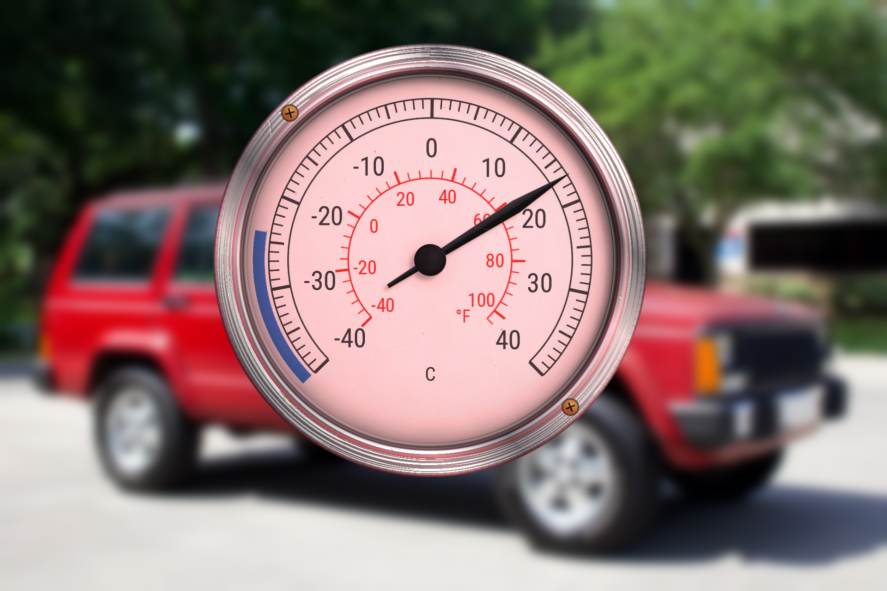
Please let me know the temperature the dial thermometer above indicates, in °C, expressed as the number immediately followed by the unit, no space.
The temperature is 17°C
